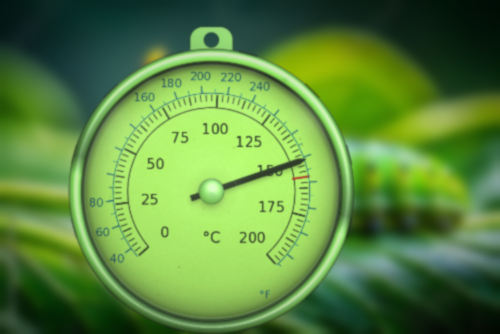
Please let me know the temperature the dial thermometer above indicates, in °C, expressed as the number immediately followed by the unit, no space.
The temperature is 150°C
